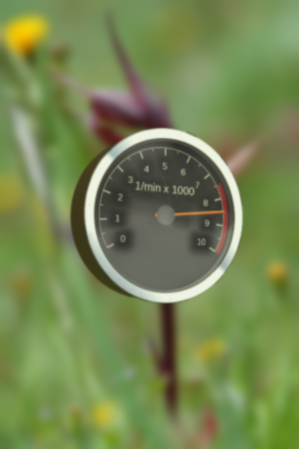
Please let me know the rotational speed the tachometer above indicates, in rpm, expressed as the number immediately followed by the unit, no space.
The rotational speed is 8500rpm
